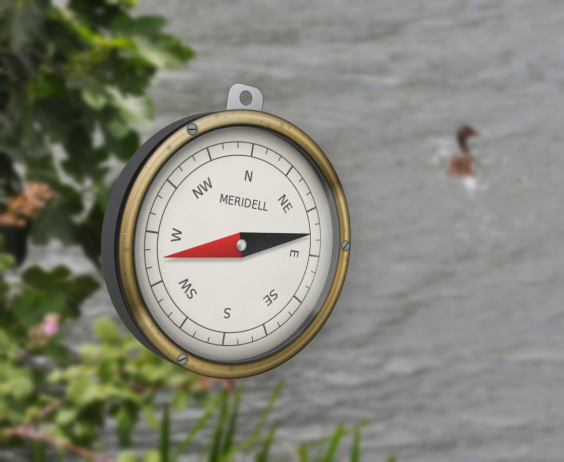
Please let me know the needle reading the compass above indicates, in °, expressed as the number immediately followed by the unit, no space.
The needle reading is 255°
